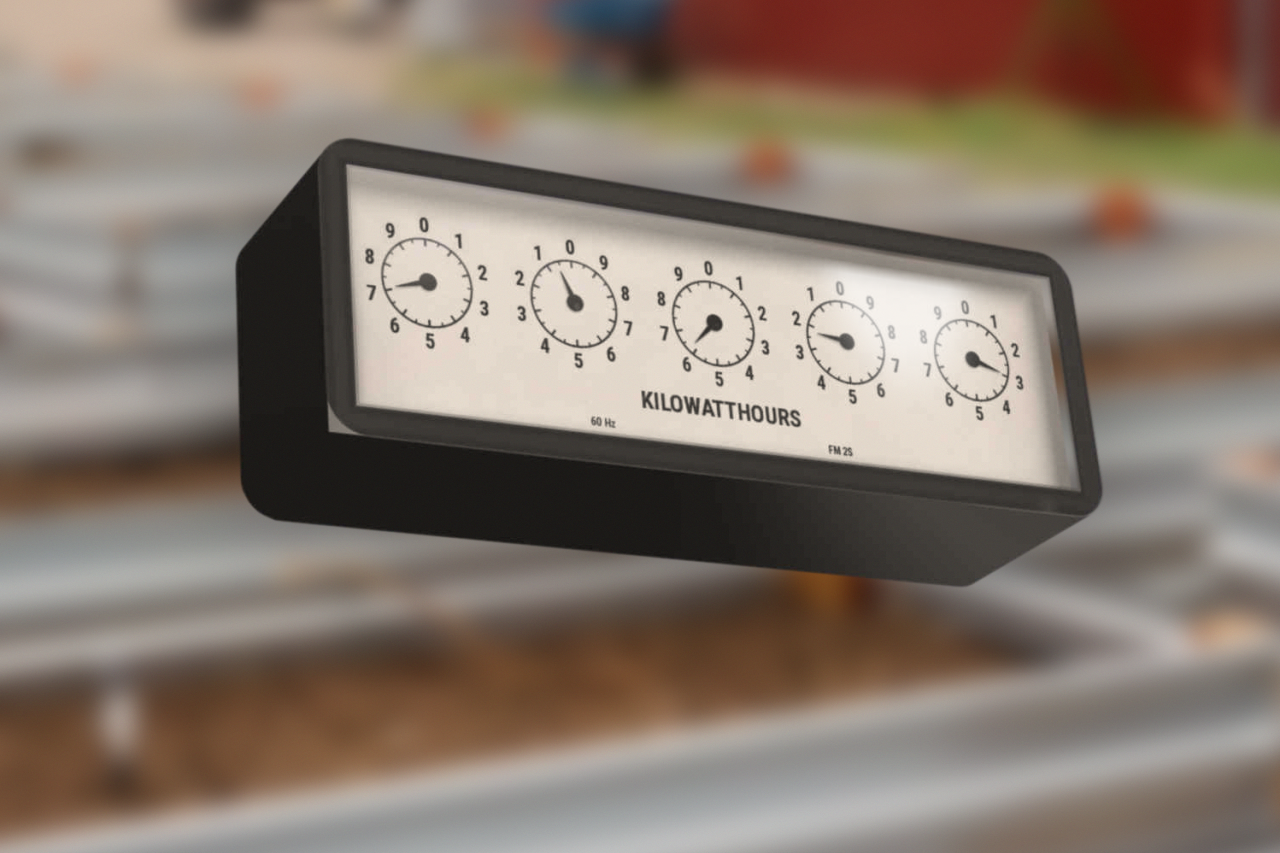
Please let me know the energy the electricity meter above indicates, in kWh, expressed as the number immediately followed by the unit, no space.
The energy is 70623kWh
